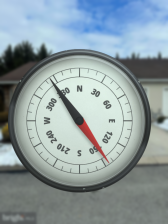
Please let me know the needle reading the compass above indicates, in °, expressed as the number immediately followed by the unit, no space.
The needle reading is 145°
